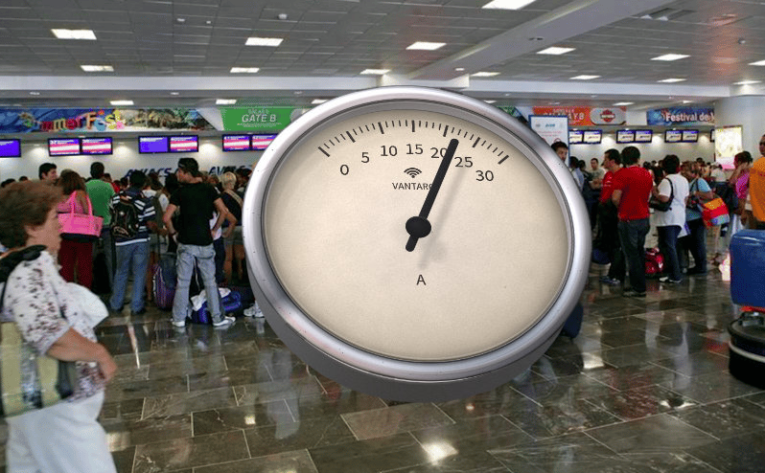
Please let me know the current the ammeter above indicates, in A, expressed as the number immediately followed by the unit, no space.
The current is 22A
